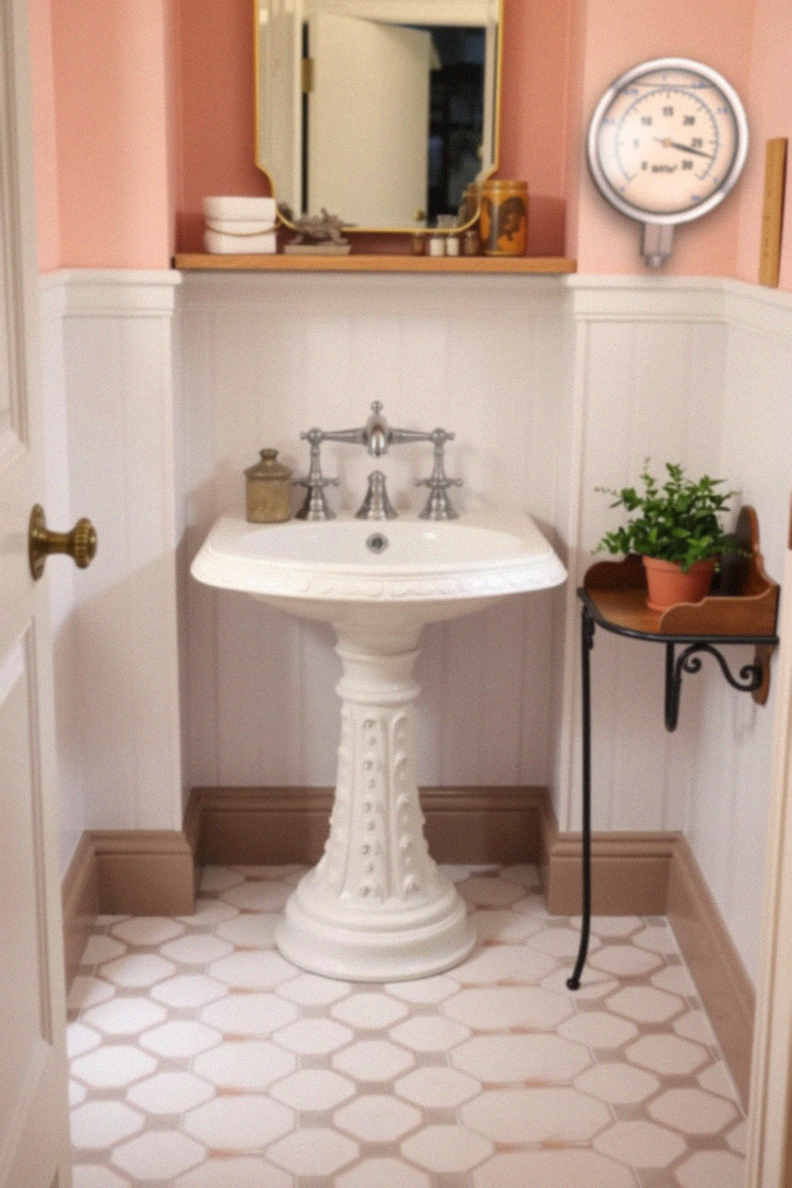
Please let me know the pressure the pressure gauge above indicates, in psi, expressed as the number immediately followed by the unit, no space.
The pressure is 27psi
